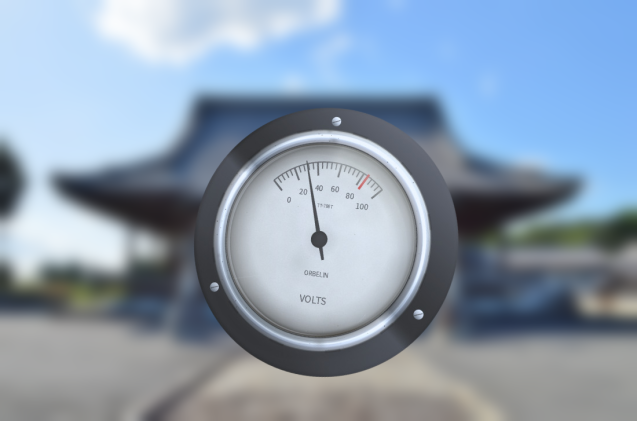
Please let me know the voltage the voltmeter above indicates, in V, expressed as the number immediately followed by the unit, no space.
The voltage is 32V
